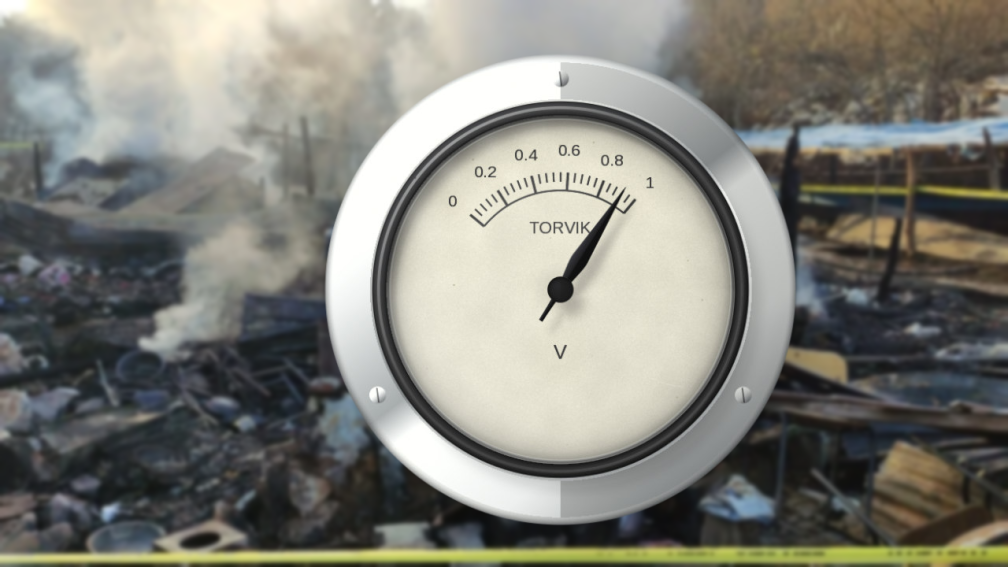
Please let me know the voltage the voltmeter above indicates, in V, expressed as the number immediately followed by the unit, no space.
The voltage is 0.92V
